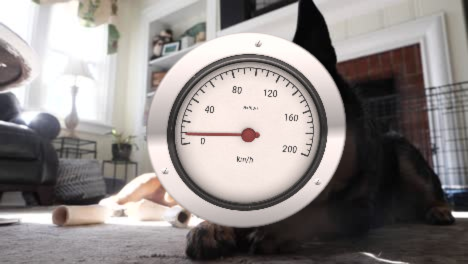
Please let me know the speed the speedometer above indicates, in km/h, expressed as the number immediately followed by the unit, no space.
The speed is 10km/h
